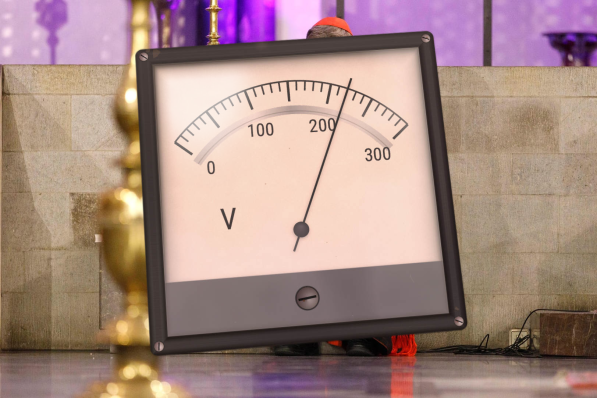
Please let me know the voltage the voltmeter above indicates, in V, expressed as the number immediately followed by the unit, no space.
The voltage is 220V
